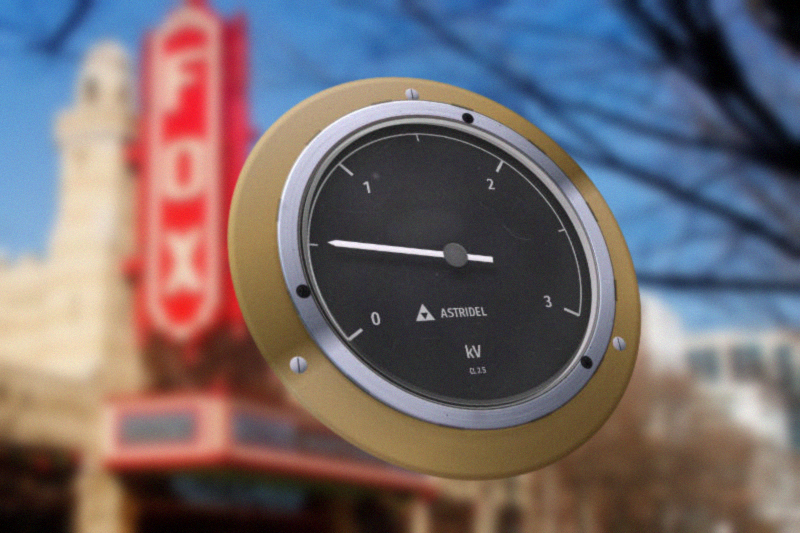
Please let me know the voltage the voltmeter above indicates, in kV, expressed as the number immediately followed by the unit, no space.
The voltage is 0.5kV
